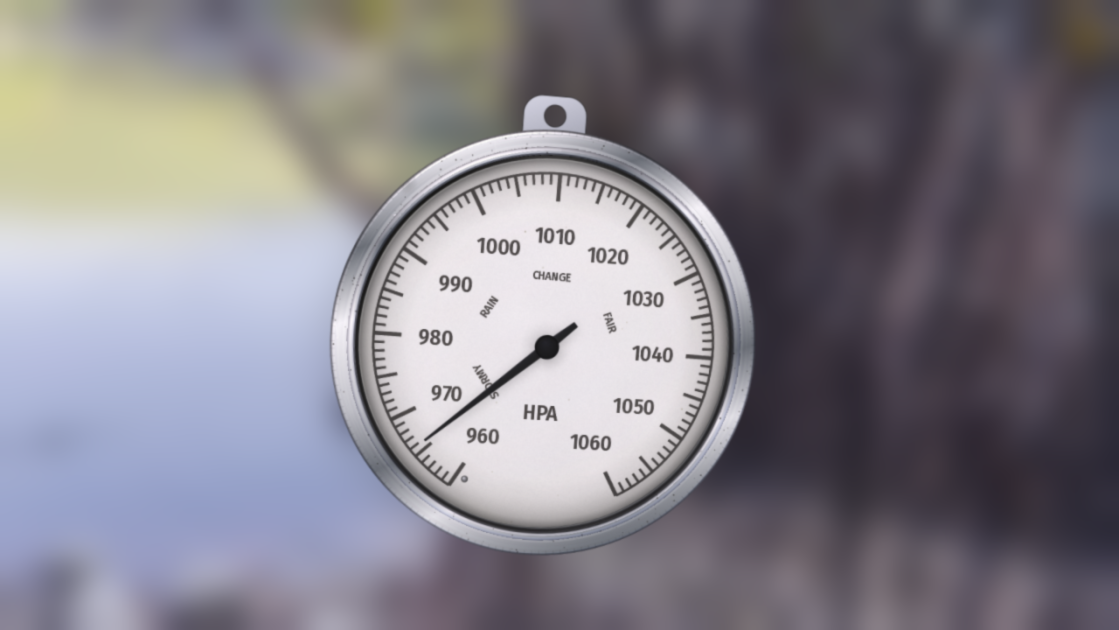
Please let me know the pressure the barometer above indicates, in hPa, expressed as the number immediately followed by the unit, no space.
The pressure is 966hPa
